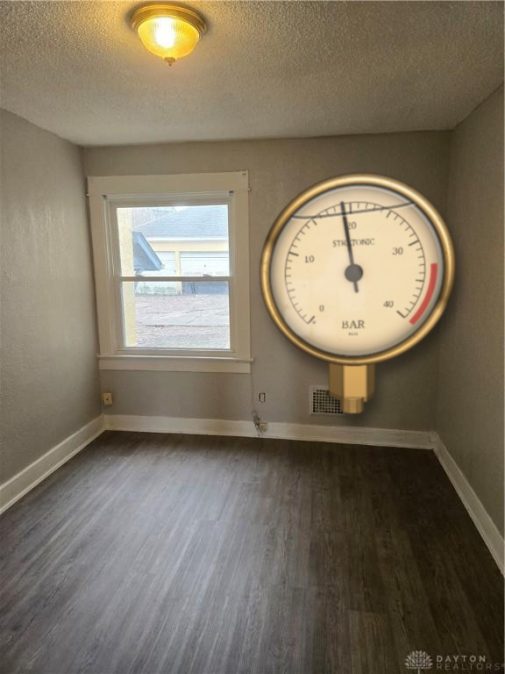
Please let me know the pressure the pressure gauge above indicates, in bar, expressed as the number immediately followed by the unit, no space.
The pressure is 19bar
